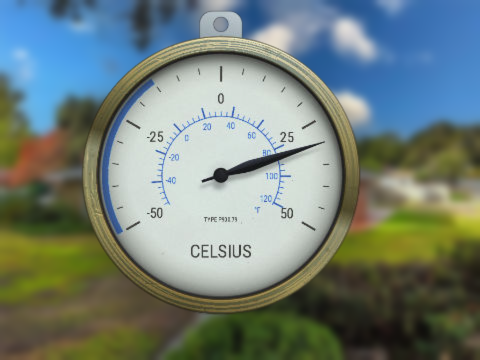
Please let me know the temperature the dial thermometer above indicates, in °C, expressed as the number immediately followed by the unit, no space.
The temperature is 30°C
